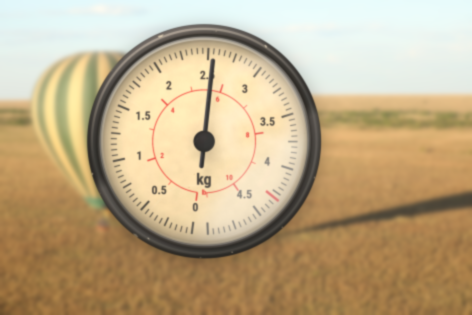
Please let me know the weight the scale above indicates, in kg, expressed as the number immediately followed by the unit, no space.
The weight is 2.55kg
